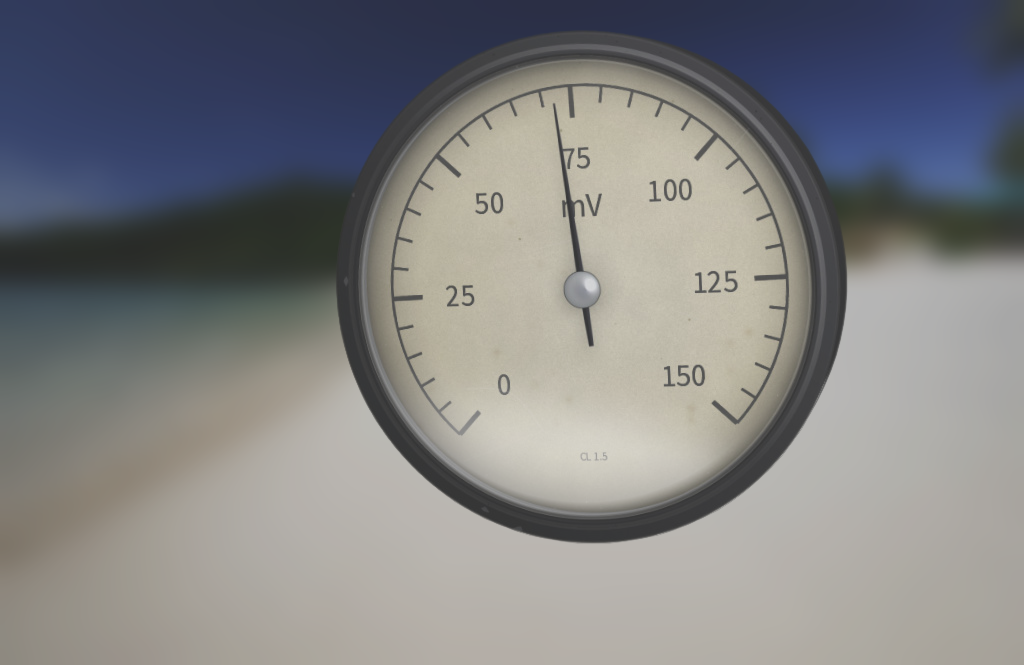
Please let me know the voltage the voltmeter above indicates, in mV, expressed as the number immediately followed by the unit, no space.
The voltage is 72.5mV
